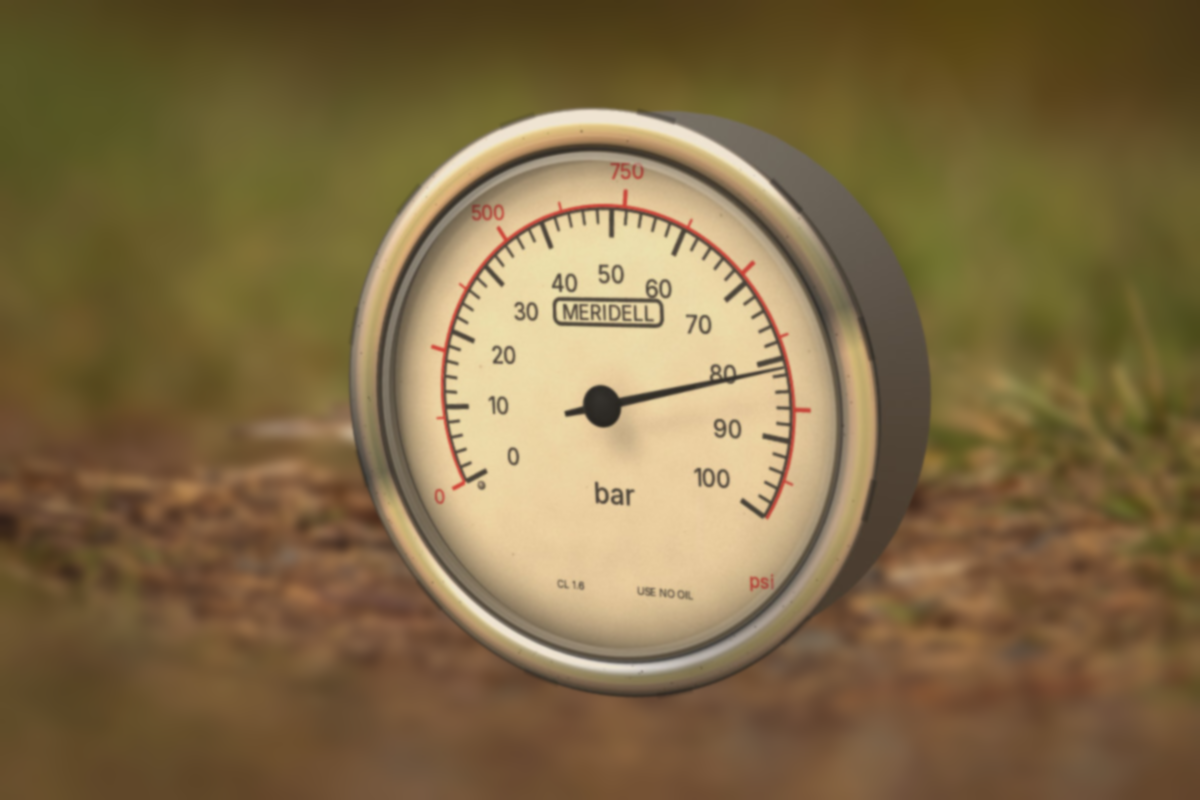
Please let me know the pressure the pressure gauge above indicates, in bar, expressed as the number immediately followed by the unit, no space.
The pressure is 81bar
